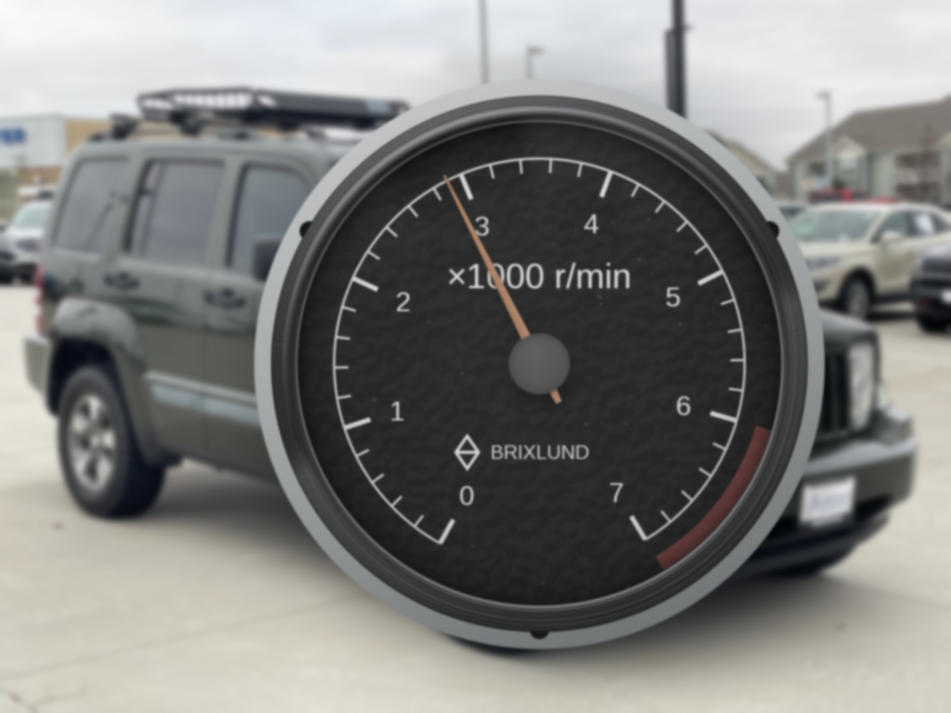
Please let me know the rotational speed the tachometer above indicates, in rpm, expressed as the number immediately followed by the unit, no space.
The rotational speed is 2900rpm
